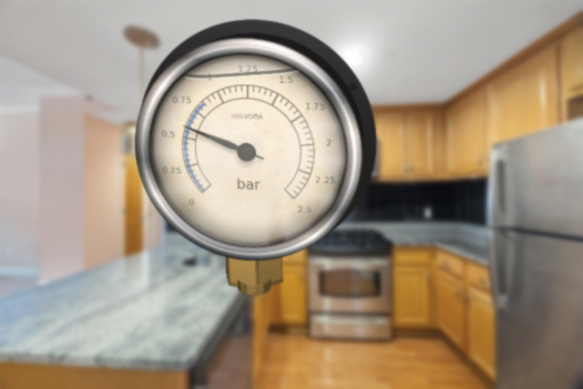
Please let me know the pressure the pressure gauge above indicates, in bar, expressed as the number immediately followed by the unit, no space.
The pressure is 0.6bar
